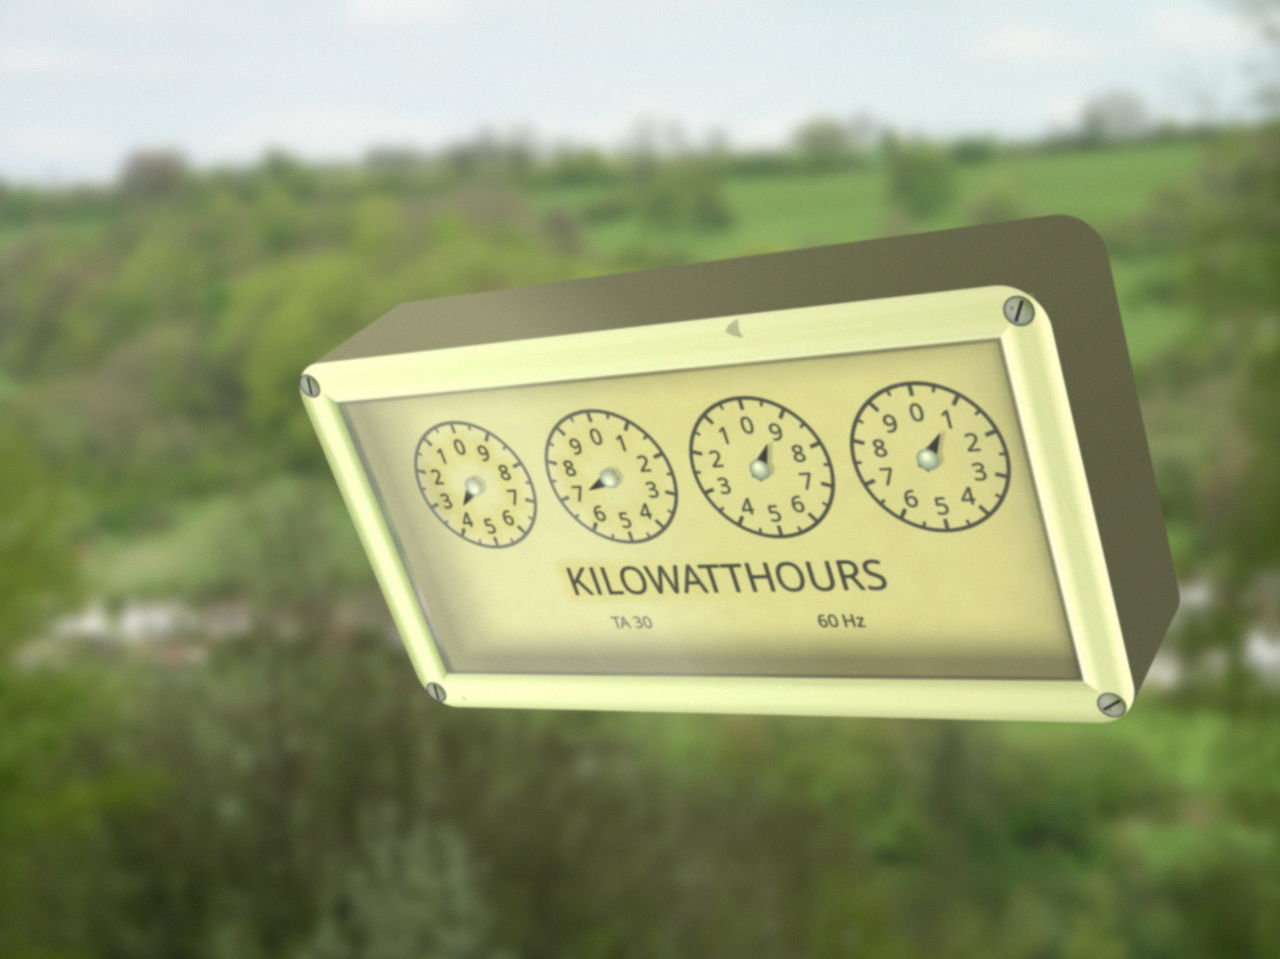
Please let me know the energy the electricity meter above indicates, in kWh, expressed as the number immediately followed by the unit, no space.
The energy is 3691kWh
